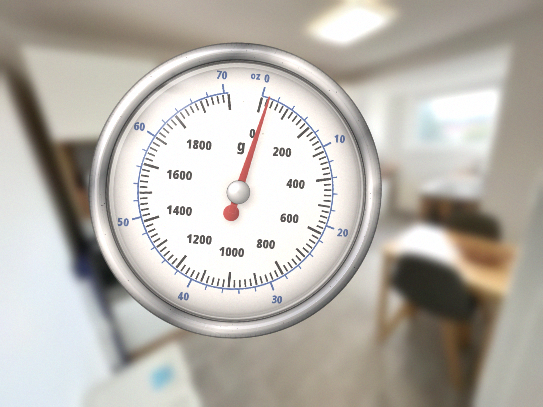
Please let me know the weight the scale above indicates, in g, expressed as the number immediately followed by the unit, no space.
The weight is 20g
